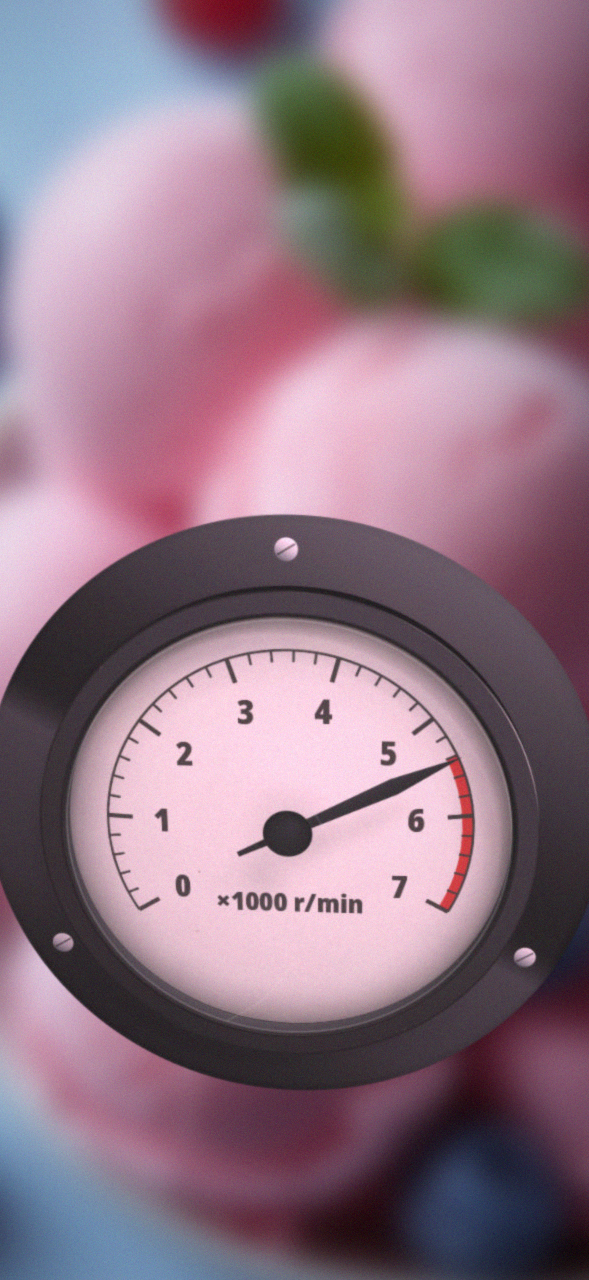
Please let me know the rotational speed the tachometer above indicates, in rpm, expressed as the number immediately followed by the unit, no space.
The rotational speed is 5400rpm
